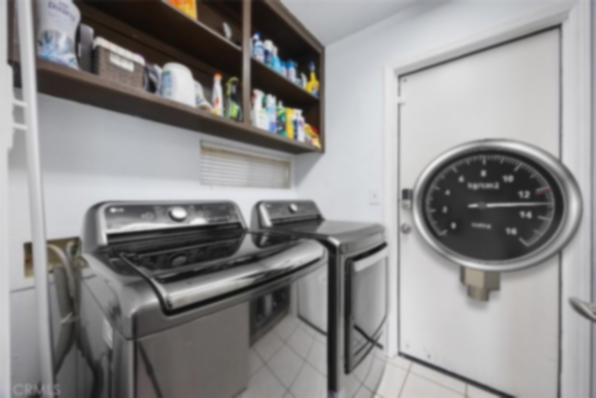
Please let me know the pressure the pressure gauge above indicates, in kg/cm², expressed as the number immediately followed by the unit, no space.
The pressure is 13kg/cm²
